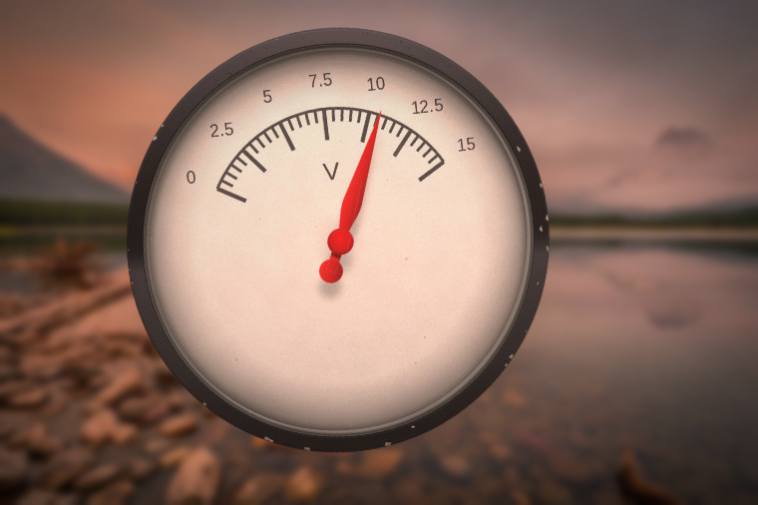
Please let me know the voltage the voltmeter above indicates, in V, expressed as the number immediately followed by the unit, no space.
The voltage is 10.5V
